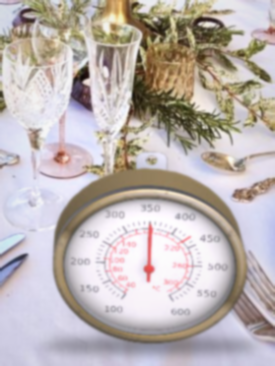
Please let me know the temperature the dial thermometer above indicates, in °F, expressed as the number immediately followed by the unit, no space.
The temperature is 350°F
